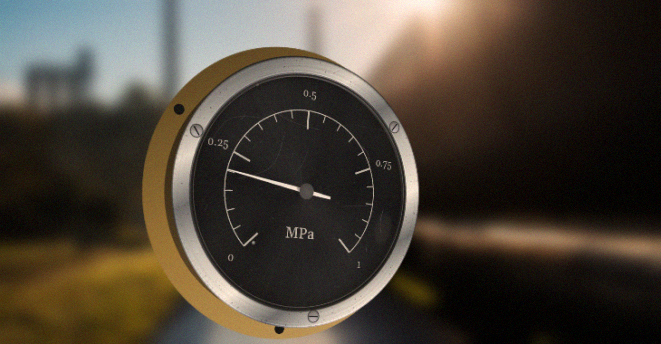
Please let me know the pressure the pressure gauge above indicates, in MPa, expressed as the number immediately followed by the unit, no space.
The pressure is 0.2MPa
